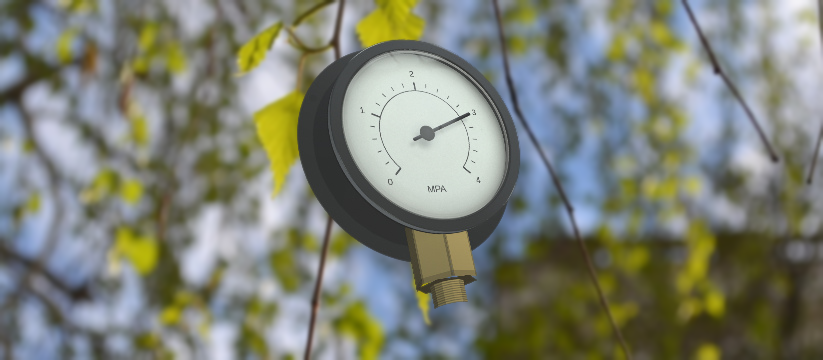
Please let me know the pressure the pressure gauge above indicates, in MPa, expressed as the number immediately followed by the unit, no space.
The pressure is 3MPa
